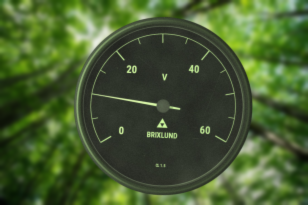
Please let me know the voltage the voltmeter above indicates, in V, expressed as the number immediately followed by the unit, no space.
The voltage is 10V
